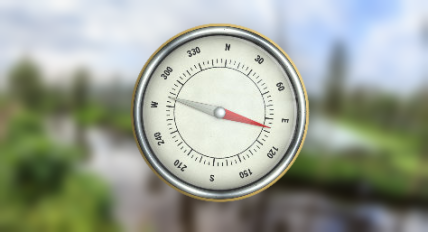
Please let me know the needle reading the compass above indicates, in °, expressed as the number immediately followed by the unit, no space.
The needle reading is 100°
